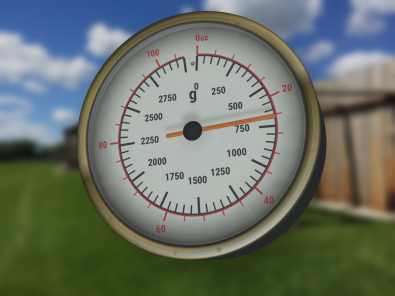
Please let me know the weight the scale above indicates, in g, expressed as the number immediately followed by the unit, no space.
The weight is 700g
